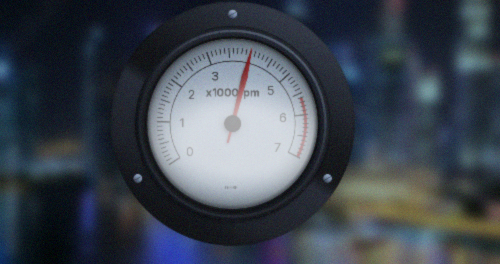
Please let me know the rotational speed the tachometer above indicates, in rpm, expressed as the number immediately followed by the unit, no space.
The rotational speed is 4000rpm
